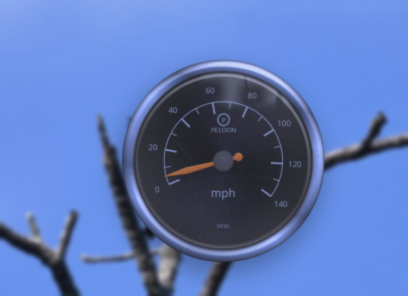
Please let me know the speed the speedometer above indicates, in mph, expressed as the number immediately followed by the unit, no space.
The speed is 5mph
